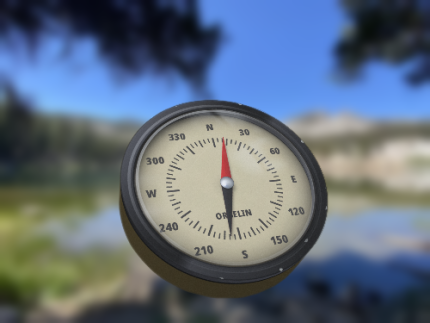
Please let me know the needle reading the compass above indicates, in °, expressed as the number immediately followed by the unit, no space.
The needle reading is 10°
